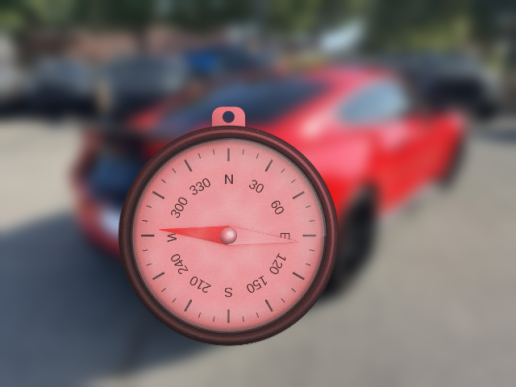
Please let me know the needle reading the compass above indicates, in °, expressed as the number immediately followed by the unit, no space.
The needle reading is 275°
